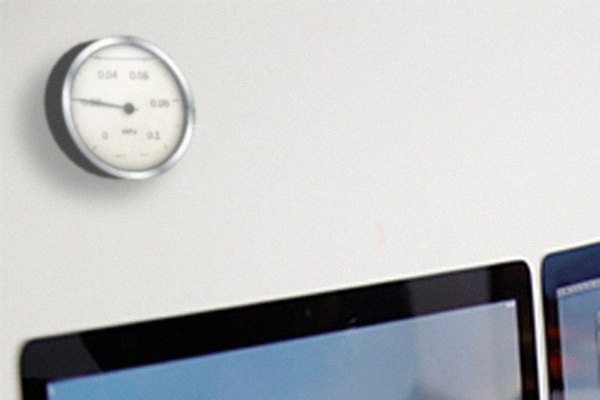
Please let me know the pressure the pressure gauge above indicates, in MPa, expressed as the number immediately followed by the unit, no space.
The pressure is 0.02MPa
